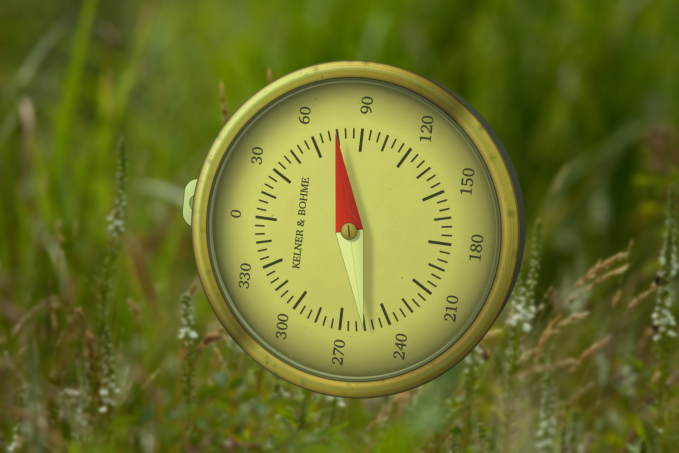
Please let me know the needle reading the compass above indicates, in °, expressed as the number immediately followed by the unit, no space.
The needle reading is 75°
